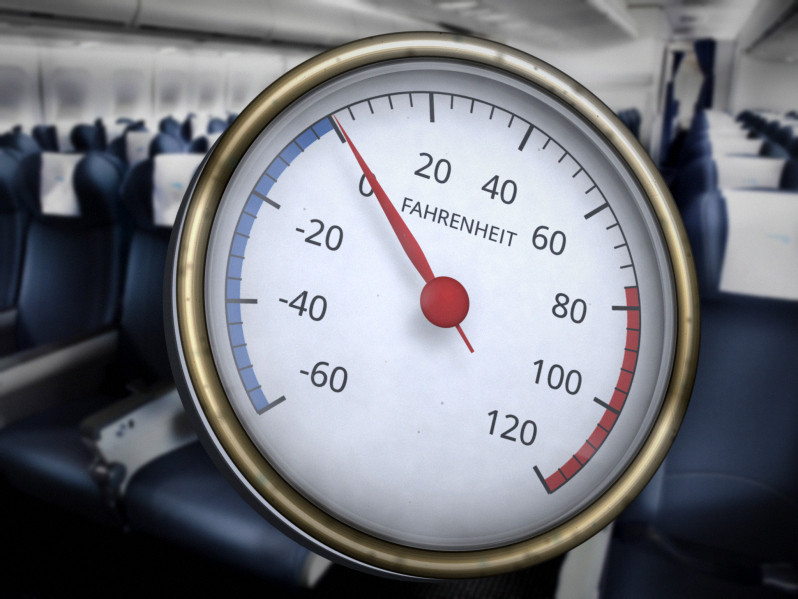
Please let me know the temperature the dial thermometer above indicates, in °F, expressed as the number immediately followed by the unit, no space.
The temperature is 0°F
